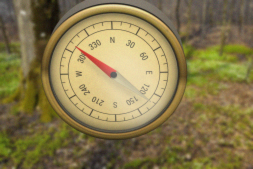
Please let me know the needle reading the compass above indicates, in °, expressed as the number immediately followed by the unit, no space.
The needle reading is 310°
